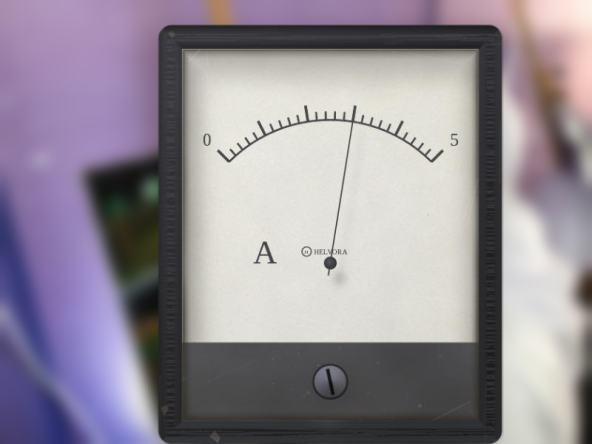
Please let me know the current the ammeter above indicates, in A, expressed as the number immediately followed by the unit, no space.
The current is 3A
